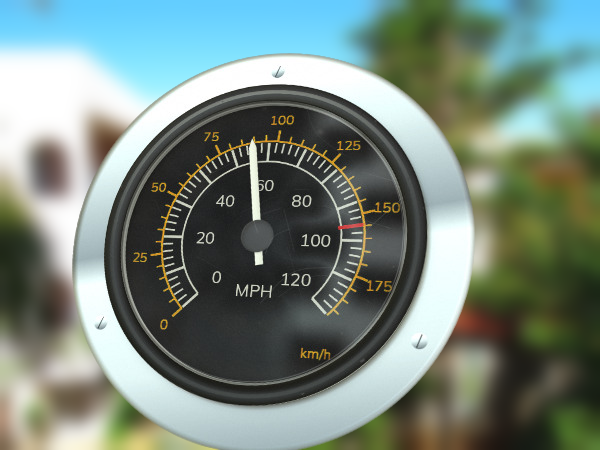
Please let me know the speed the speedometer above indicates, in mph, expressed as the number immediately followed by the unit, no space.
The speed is 56mph
